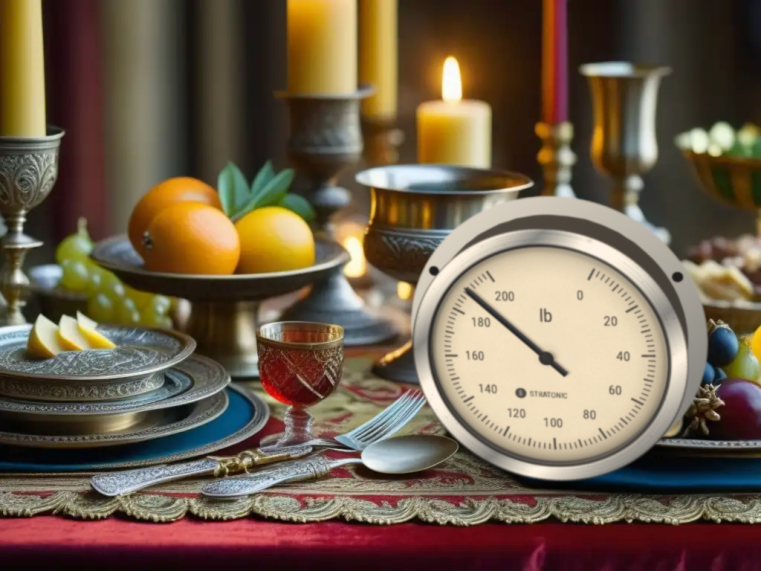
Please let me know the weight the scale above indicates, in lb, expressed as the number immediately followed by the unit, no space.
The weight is 190lb
